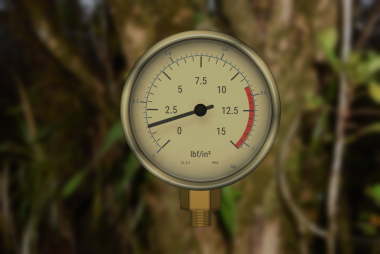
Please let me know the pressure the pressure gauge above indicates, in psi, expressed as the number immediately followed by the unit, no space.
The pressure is 1.5psi
